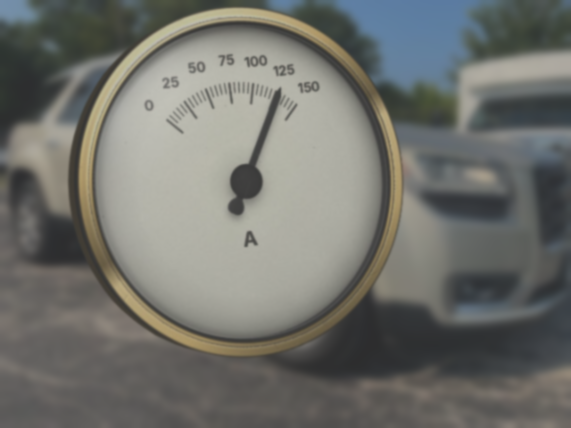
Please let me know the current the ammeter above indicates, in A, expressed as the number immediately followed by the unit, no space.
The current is 125A
